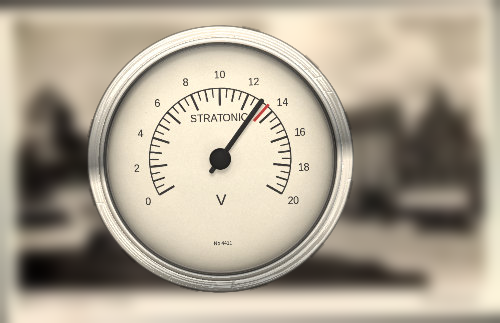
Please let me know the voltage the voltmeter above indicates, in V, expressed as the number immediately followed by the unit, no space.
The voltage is 13V
